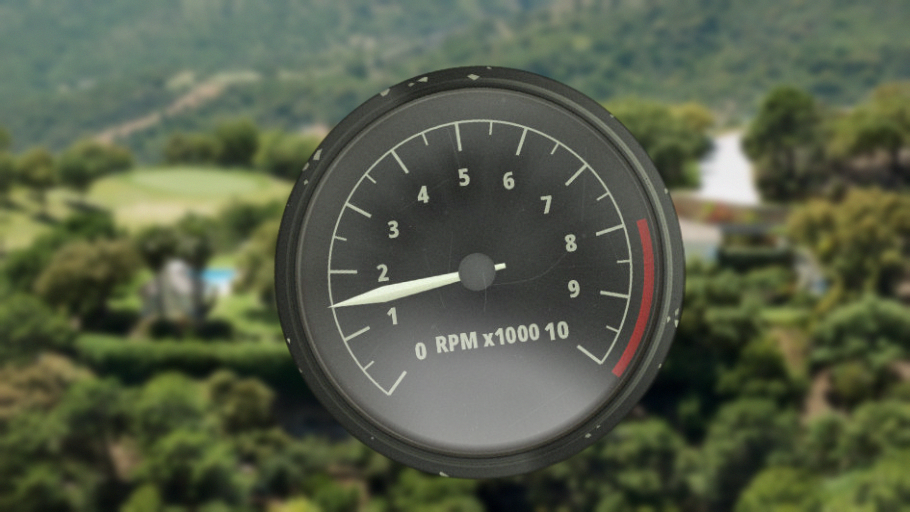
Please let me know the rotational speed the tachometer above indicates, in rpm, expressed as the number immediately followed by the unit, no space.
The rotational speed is 1500rpm
